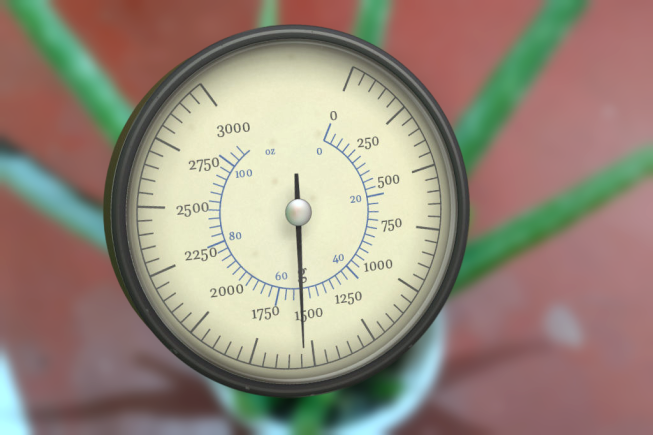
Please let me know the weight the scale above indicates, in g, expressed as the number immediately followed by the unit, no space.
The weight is 1550g
